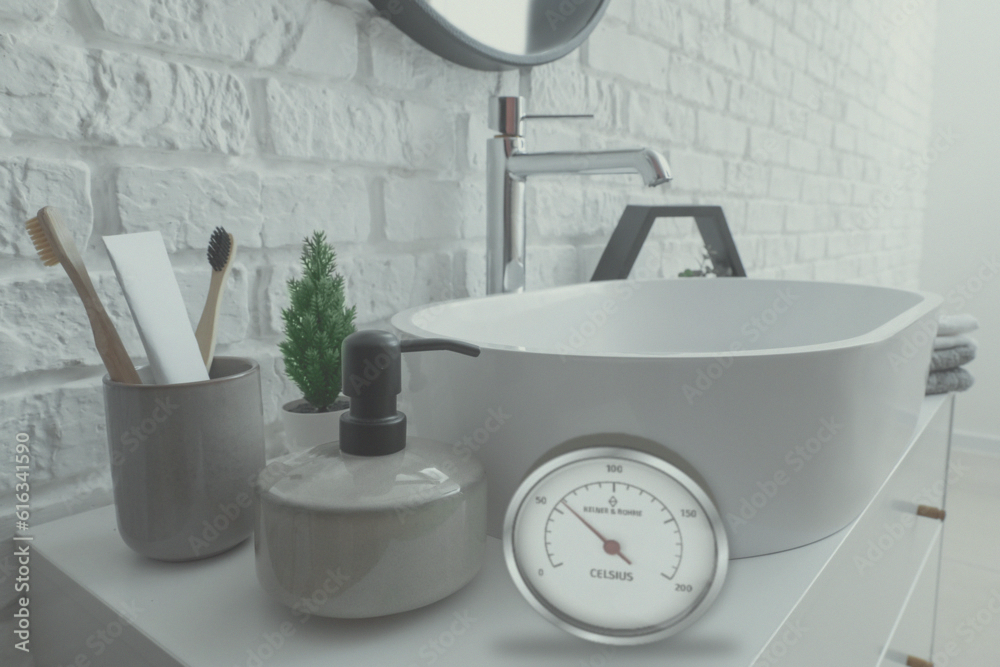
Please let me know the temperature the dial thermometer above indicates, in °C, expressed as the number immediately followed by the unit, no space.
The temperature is 60°C
